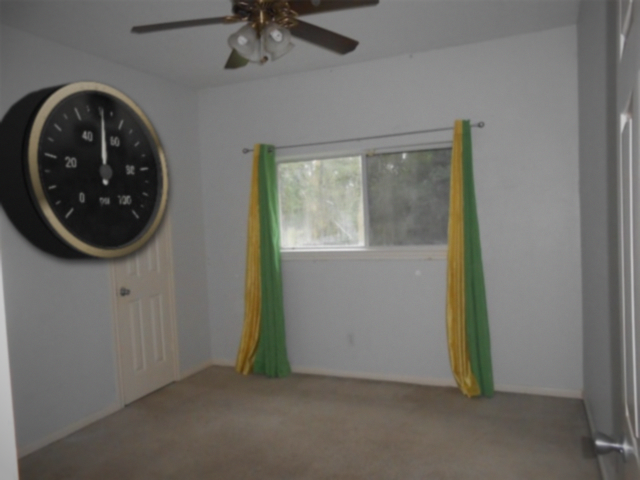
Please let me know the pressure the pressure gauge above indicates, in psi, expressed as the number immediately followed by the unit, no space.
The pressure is 50psi
